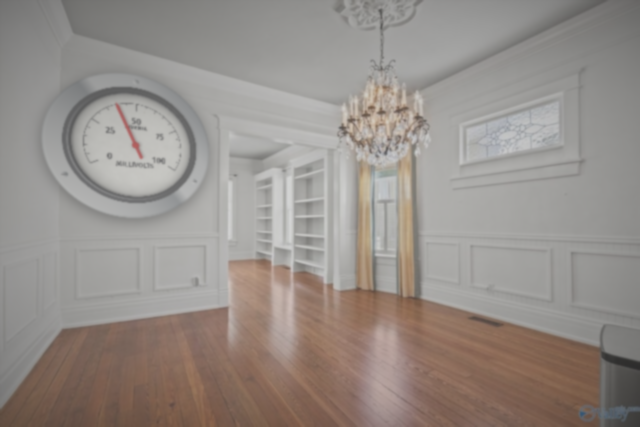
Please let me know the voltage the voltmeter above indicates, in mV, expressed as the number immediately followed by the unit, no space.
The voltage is 40mV
